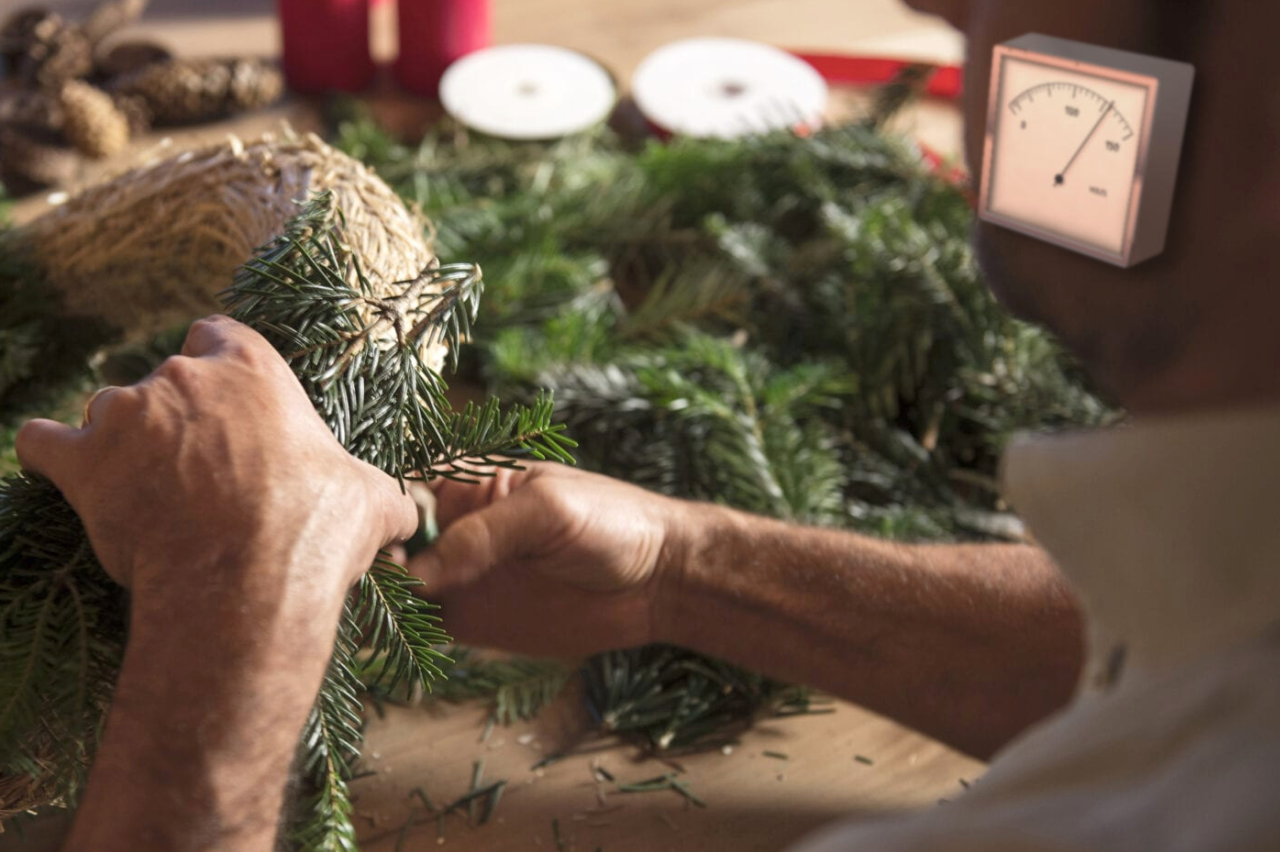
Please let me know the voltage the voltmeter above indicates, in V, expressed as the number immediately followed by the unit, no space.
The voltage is 130V
